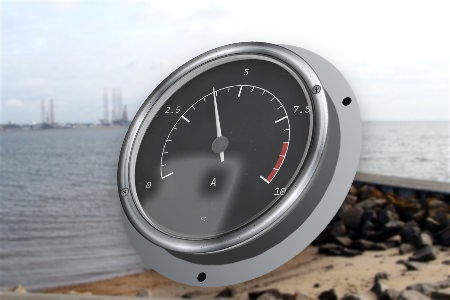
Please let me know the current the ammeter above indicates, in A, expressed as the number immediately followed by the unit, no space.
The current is 4A
